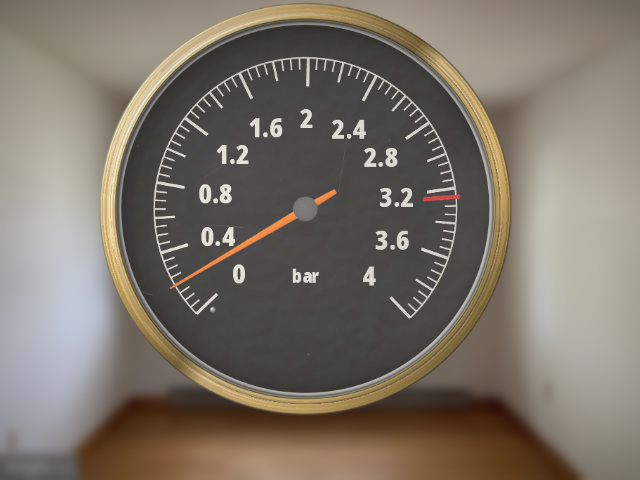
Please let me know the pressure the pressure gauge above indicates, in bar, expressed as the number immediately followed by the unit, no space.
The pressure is 0.2bar
